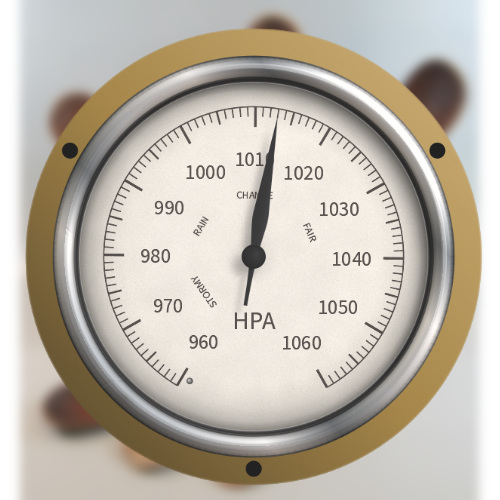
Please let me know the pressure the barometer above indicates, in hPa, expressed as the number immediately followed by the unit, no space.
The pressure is 1013hPa
